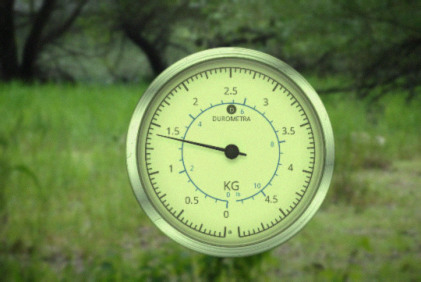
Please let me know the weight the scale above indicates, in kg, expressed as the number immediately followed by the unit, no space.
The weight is 1.4kg
